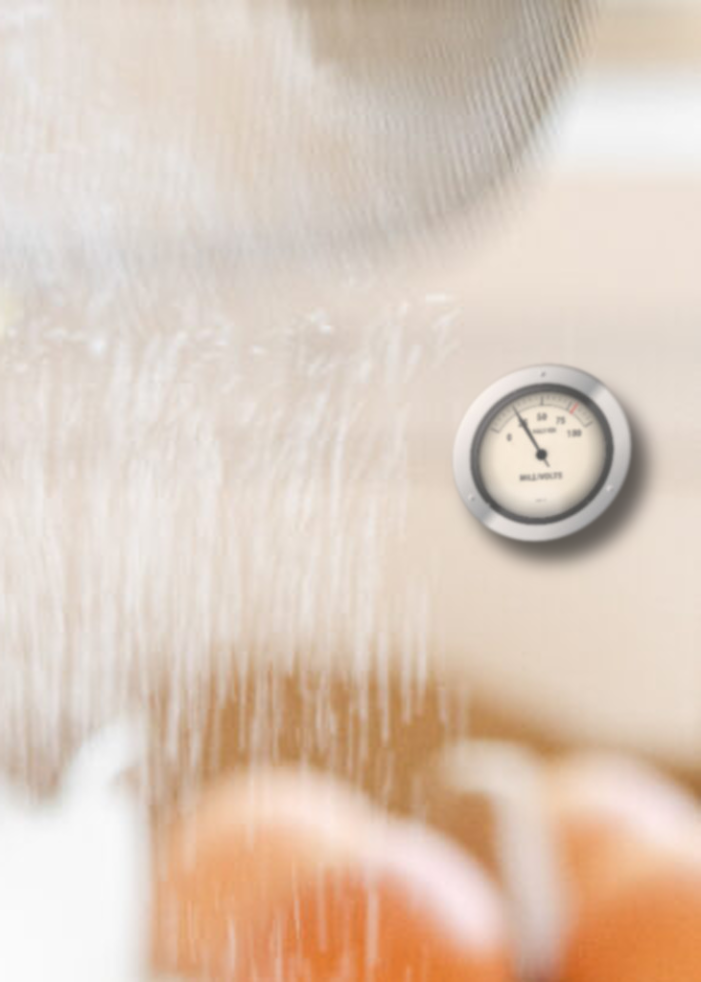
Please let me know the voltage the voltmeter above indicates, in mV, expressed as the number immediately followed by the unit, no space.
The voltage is 25mV
